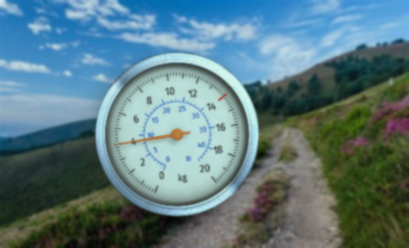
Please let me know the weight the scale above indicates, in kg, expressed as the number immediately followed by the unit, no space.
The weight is 4kg
